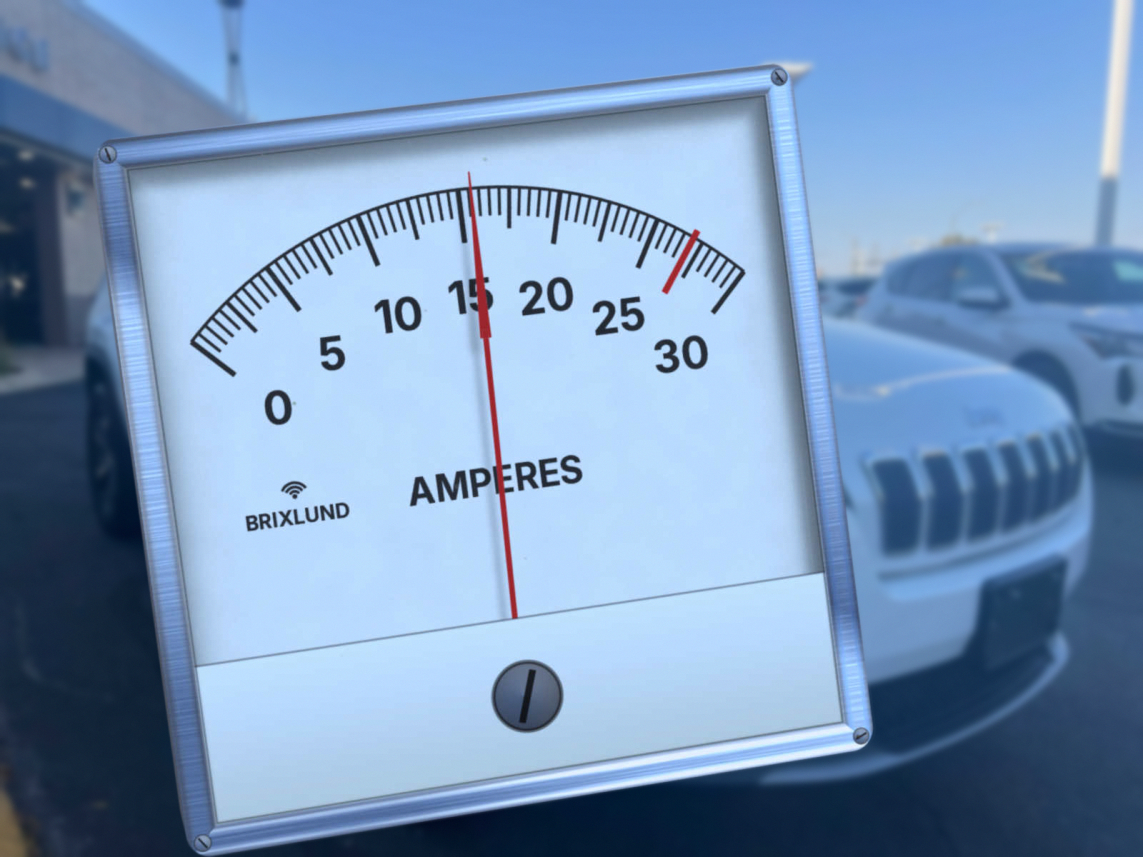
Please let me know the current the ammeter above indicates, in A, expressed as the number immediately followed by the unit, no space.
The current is 15.5A
